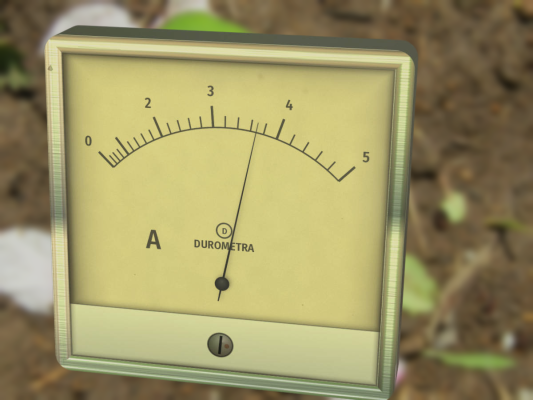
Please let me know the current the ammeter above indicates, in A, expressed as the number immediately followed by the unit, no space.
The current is 3.7A
